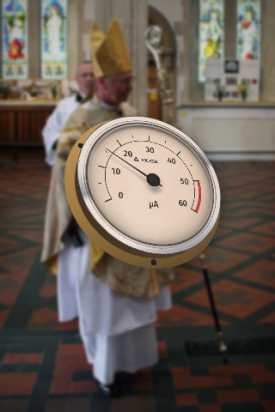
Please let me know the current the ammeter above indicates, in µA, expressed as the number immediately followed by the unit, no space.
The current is 15µA
